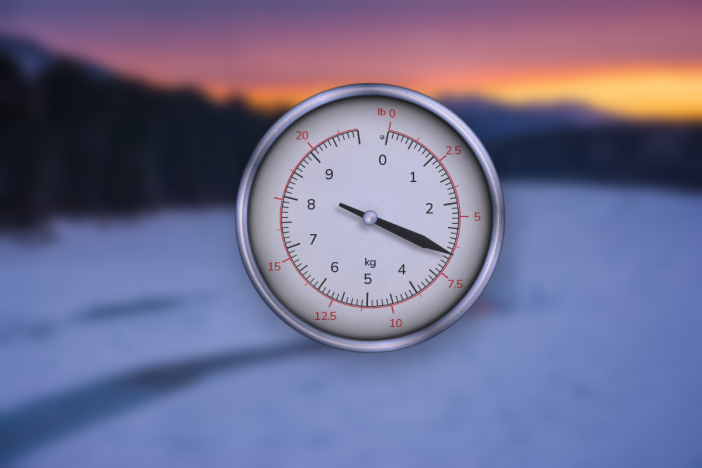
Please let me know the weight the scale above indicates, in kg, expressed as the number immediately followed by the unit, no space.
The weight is 3kg
